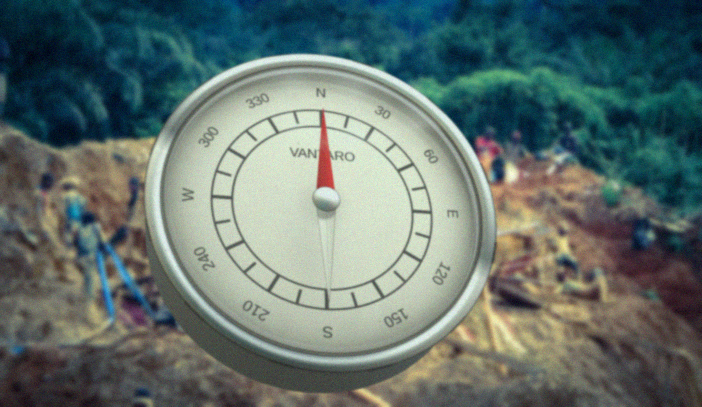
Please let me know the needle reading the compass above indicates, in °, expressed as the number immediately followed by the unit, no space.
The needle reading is 0°
